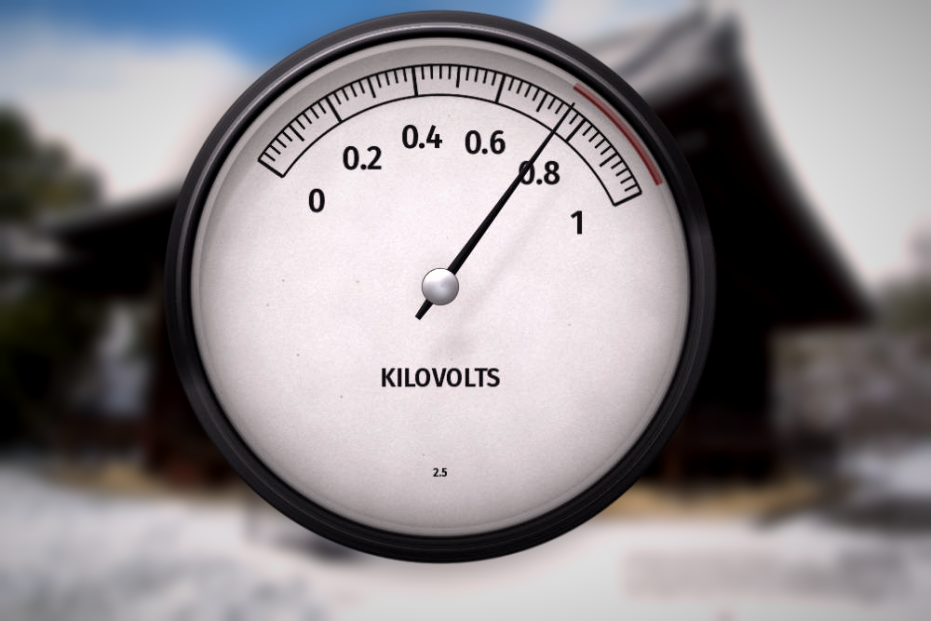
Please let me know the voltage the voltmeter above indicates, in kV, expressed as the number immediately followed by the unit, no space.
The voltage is 0.76kV
